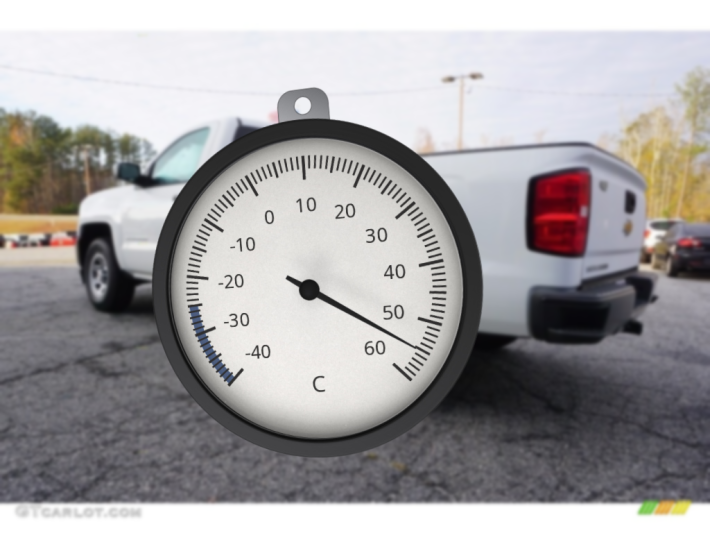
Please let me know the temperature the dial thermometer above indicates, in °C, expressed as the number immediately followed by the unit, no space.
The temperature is 55°C
